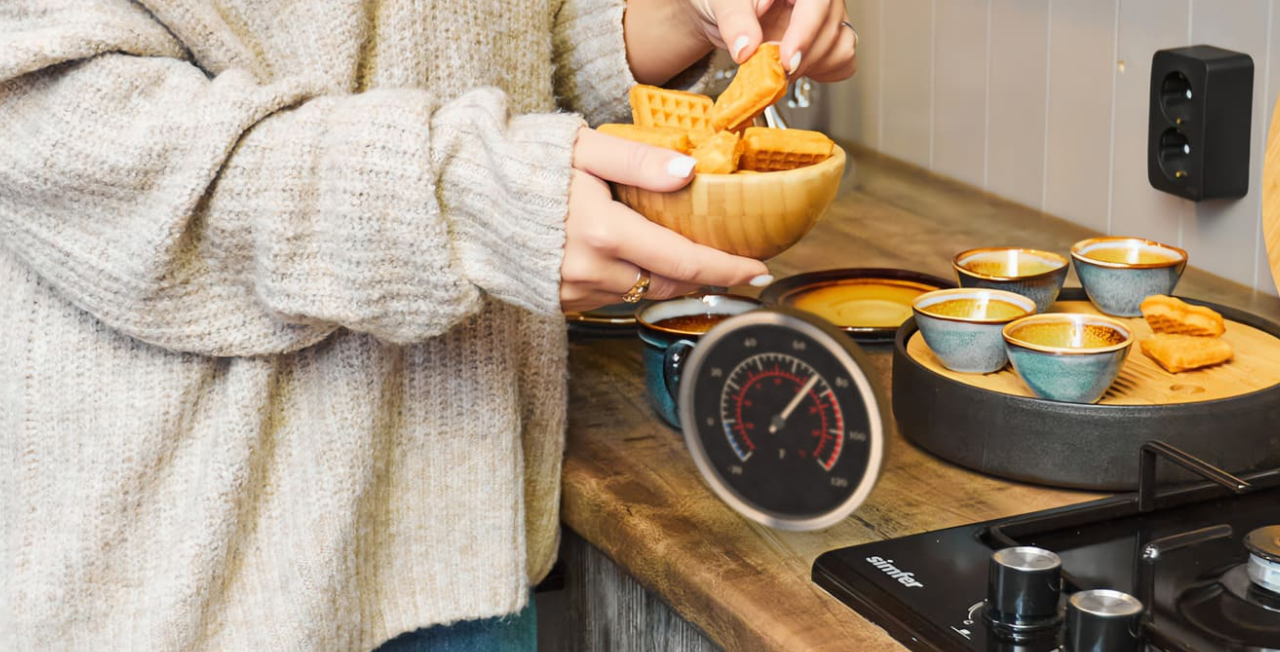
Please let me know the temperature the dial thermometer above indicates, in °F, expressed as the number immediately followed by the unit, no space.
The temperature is 72°F
